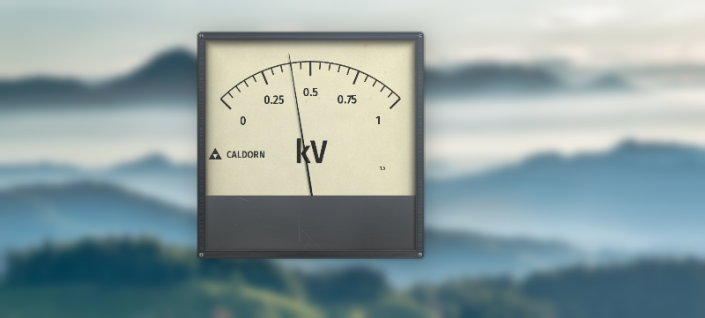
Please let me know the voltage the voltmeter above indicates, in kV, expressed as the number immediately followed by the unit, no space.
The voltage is 0.4kV
